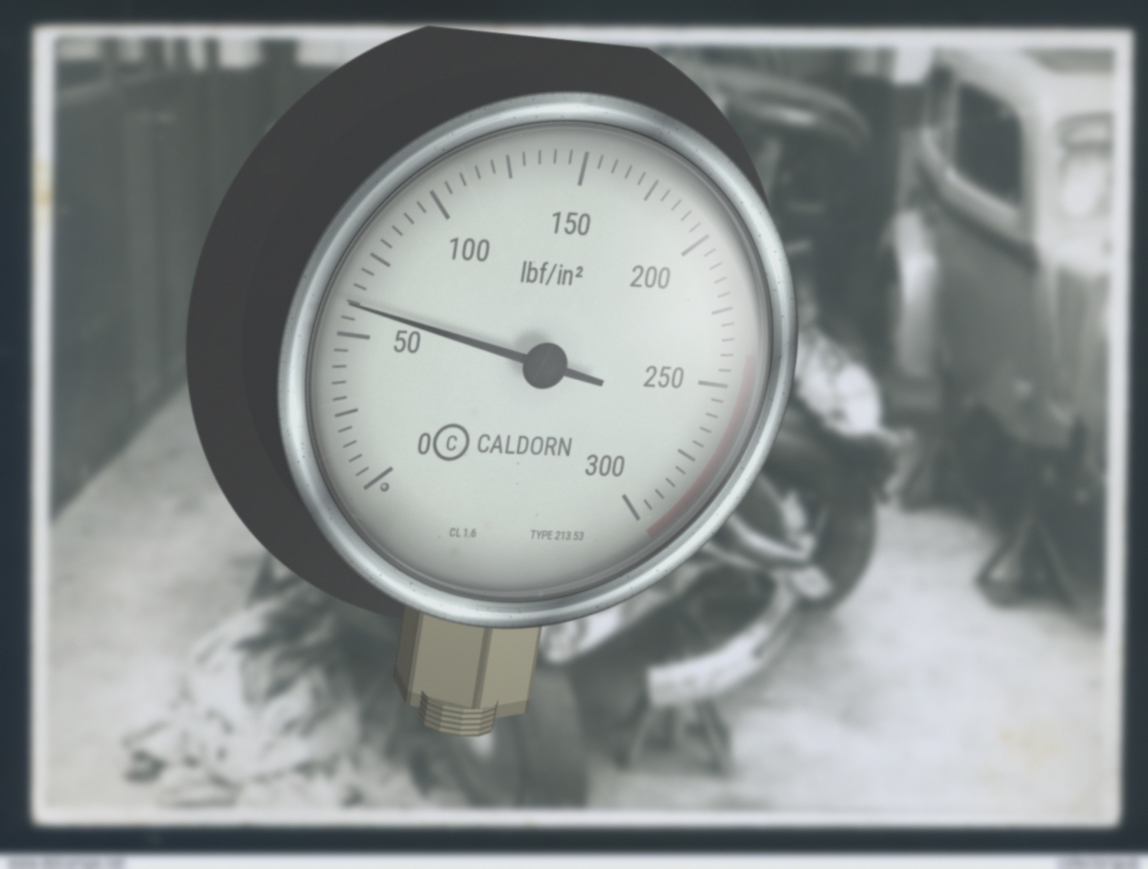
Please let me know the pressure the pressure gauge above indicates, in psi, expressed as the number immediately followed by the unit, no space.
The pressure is 60psi
